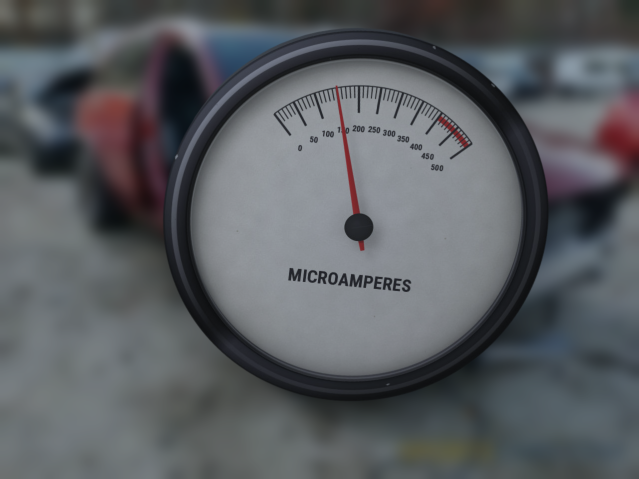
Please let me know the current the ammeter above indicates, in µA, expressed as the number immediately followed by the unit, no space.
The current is 150µA
